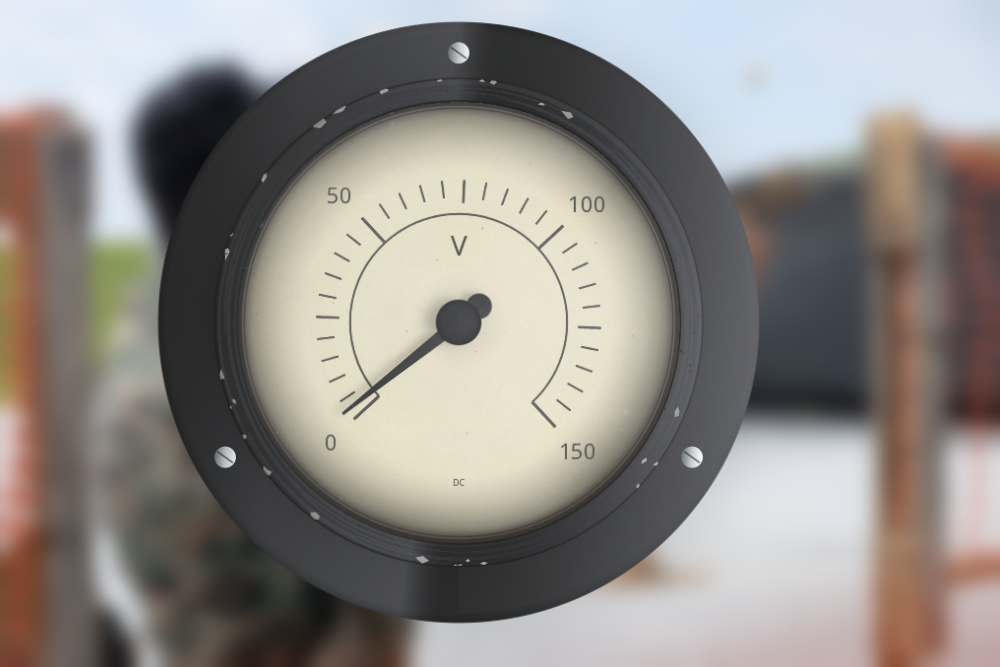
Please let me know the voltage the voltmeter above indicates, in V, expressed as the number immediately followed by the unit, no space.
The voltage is 2.5V
